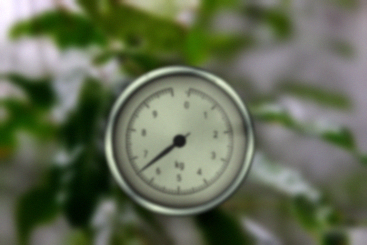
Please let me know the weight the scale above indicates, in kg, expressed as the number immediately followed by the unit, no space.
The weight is 6.5kg
